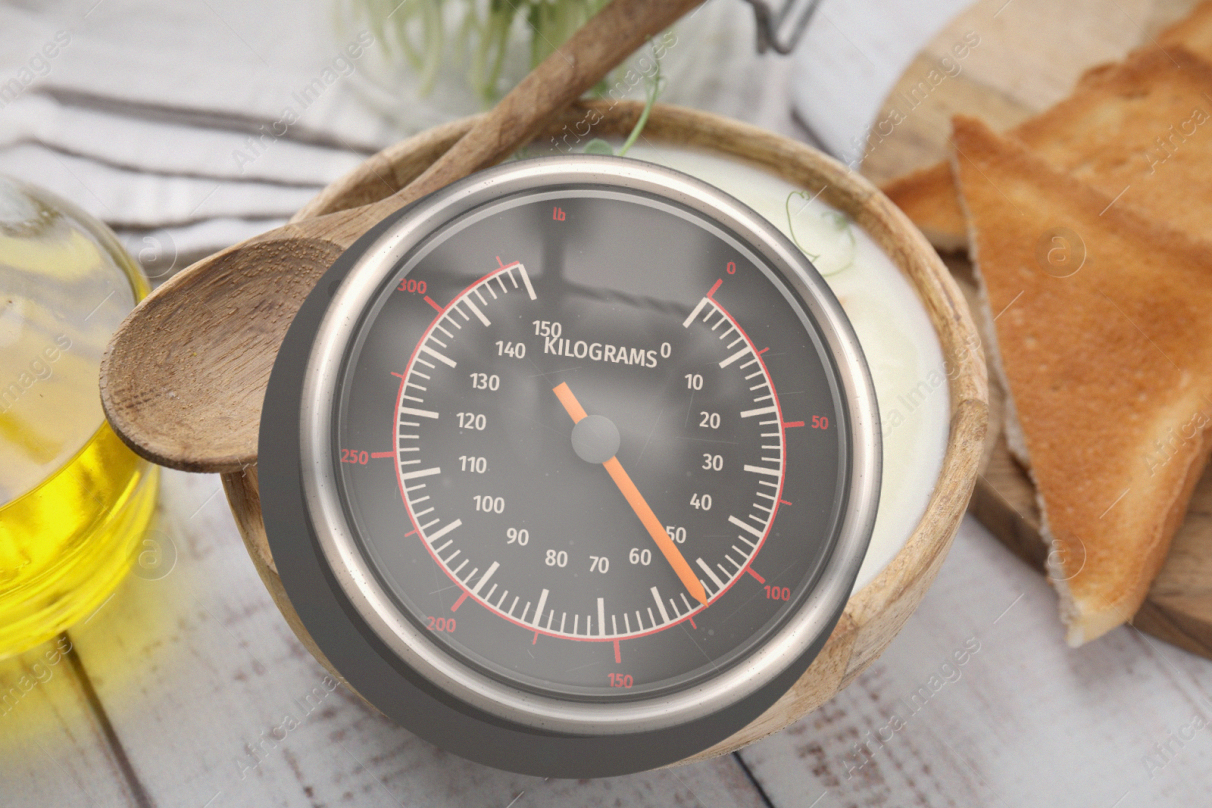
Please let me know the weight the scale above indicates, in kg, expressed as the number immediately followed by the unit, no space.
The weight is 54kg
